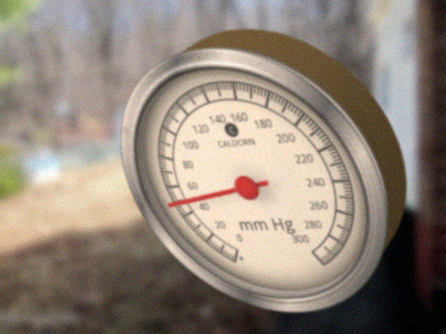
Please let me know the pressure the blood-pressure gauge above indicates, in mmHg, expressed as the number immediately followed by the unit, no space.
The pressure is 50mmHg
